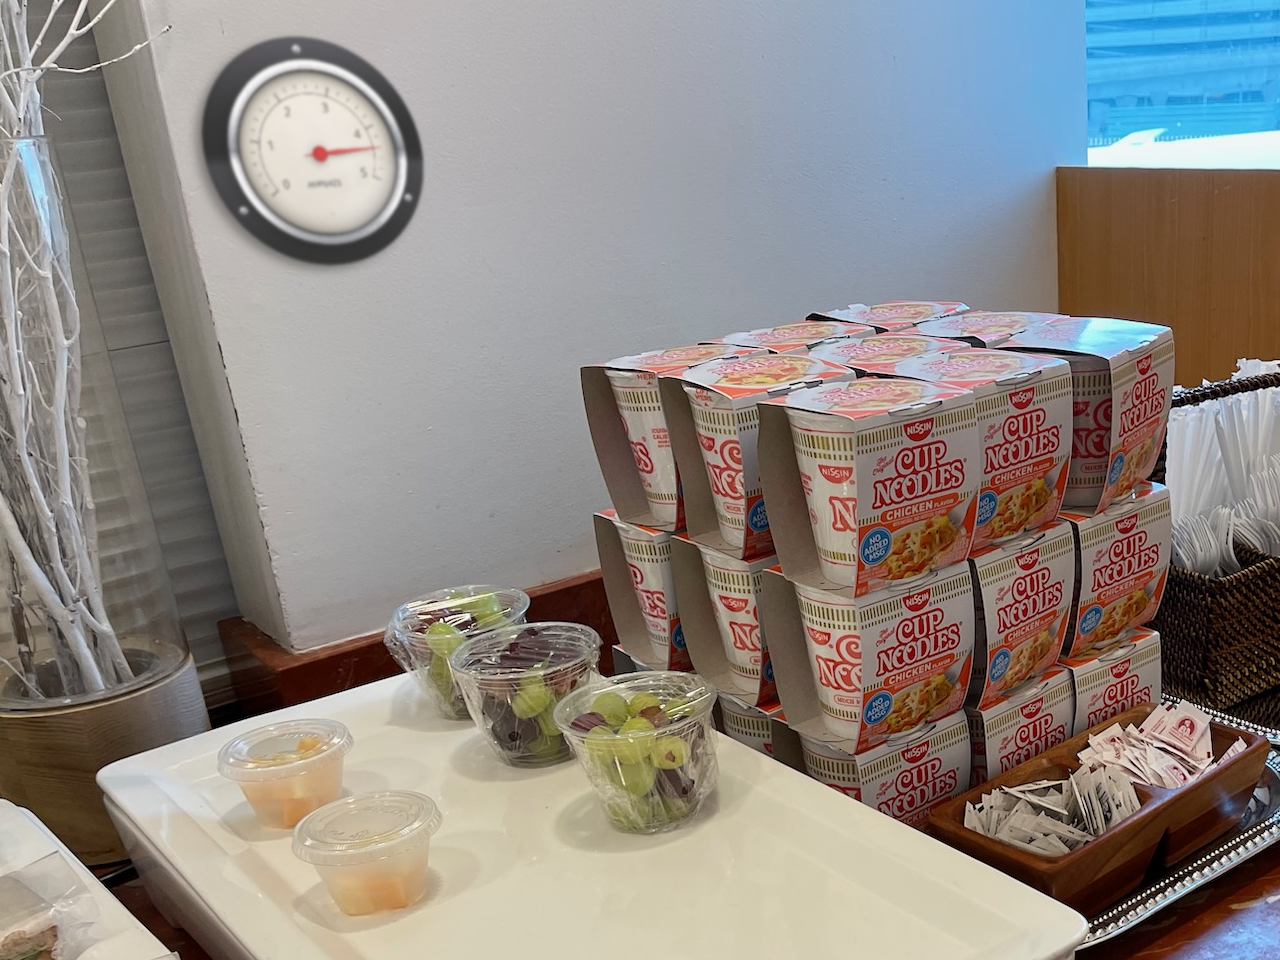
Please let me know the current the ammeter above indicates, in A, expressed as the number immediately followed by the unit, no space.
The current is 4.4A
